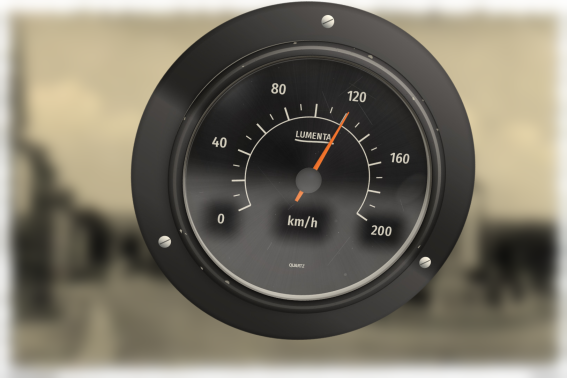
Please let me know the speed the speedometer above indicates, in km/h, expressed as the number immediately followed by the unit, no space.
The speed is 120km/h
